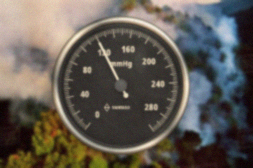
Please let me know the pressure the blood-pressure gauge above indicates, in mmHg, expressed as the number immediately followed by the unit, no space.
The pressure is 120mmHg
